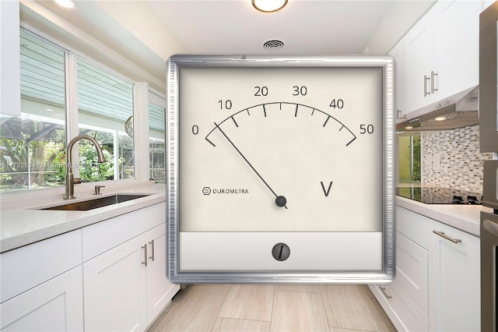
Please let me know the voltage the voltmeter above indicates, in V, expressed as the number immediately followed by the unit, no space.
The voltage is 5V
